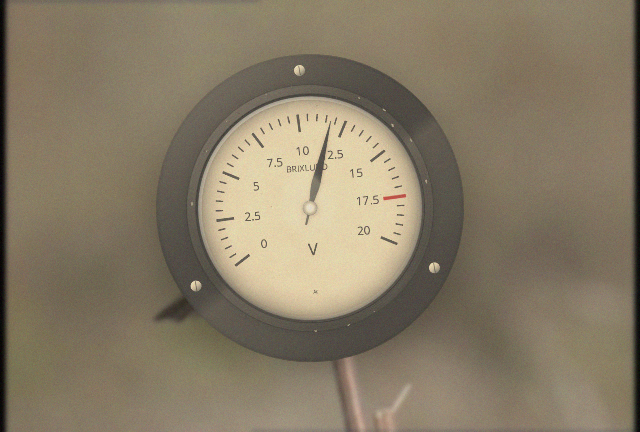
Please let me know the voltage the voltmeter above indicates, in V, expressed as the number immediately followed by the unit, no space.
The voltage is 11.75V
